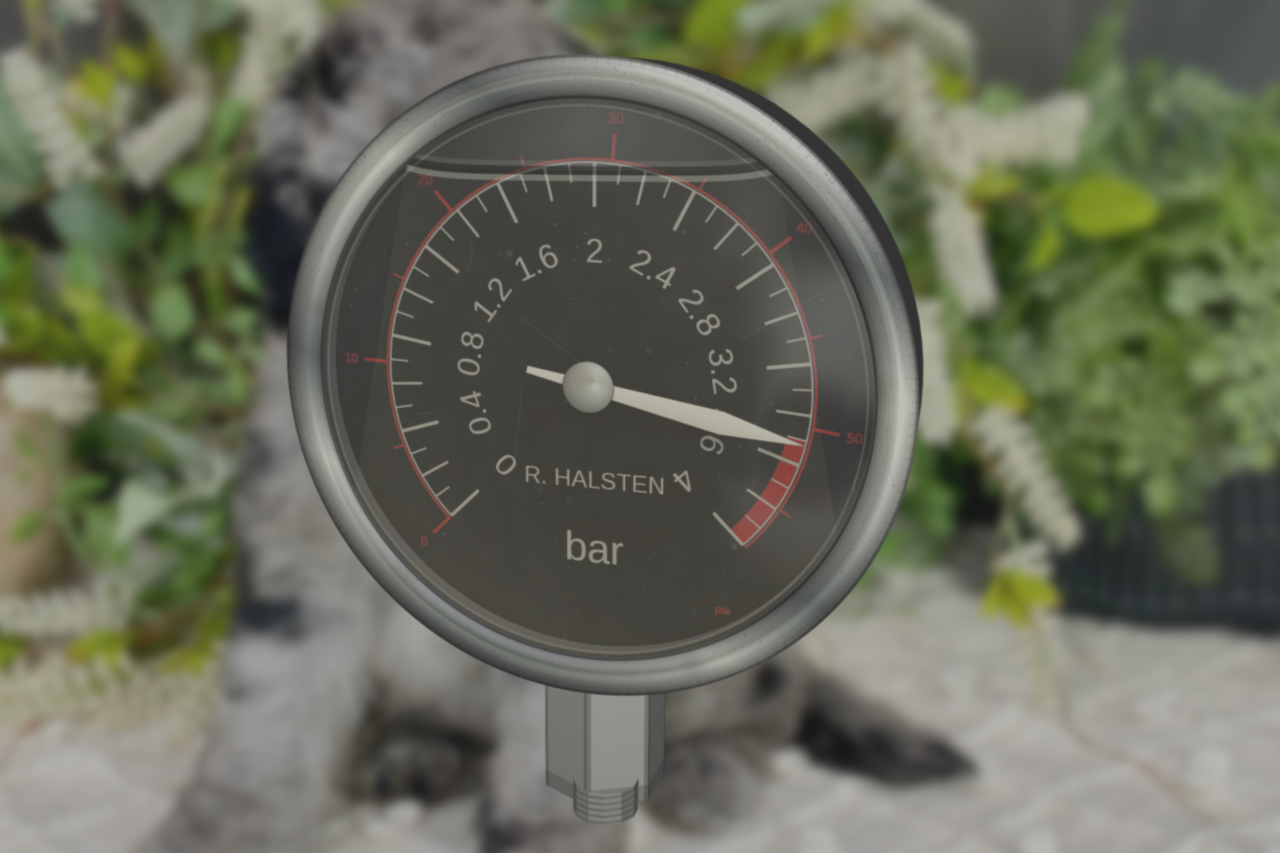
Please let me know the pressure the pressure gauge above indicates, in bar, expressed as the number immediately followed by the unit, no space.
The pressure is 3.5bar
